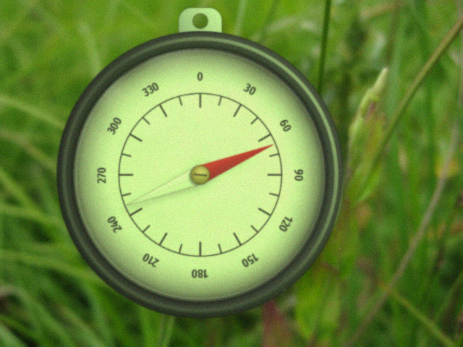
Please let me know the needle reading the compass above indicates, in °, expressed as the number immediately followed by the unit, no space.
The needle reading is 67.5°
